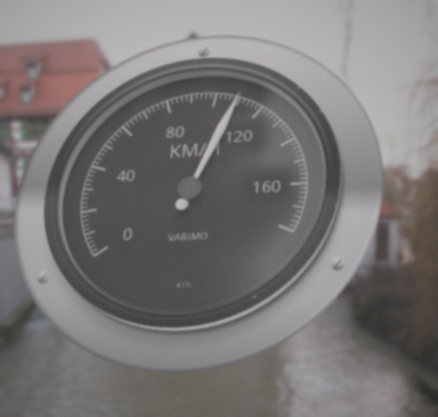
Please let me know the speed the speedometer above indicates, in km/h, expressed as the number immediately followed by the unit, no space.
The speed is 110km/h
